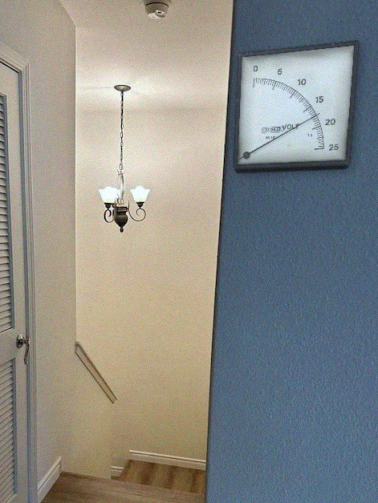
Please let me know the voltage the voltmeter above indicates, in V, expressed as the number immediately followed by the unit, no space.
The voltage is 17.5V
